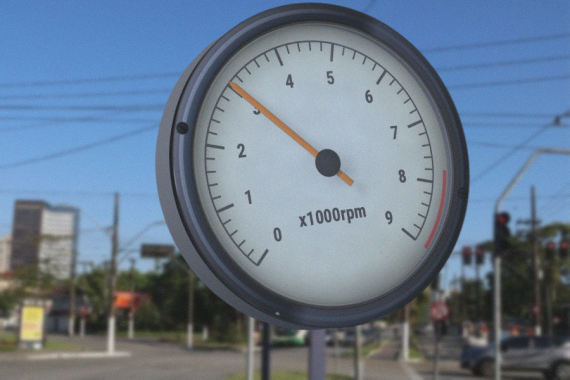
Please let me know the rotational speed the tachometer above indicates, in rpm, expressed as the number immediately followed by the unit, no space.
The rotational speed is 3000rpm
